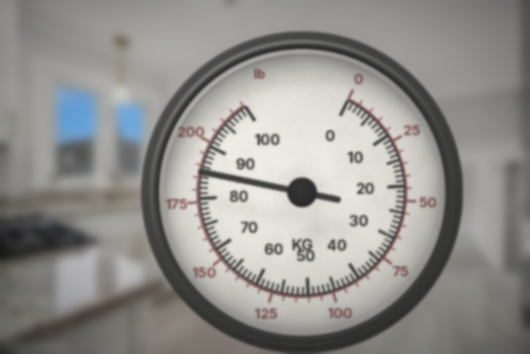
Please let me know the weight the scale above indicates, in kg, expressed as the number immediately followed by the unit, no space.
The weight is 85kg
